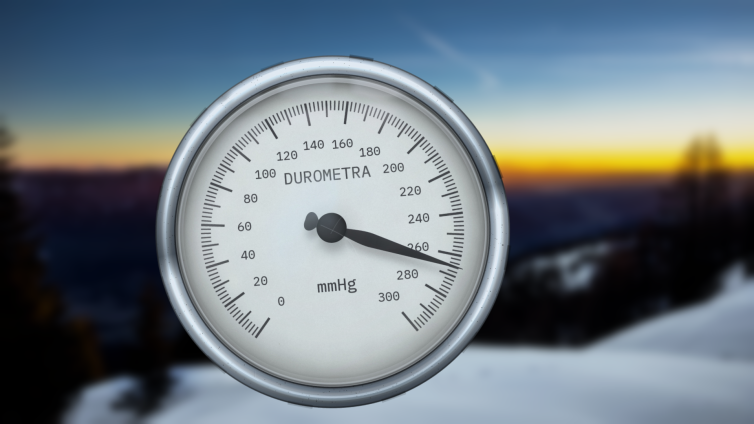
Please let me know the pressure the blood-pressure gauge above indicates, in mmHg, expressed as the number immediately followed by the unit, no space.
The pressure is 266mmHg
